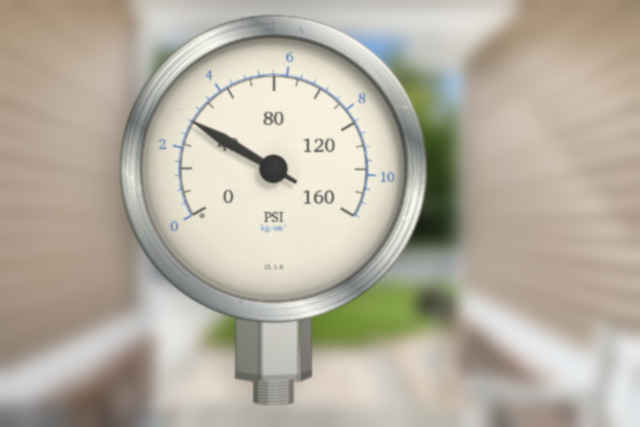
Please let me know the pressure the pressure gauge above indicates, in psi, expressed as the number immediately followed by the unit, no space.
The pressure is 40psi
